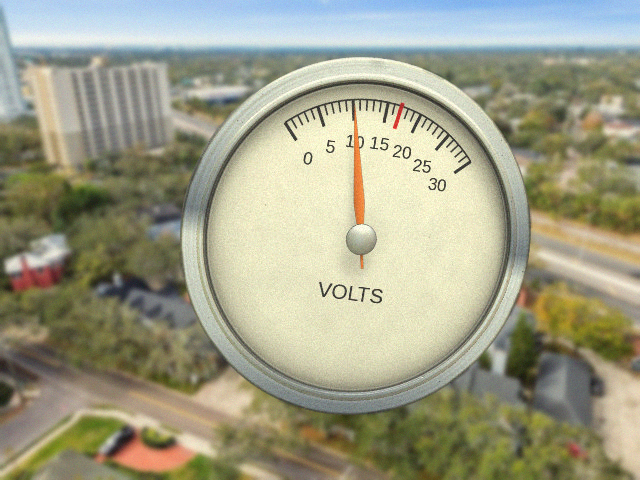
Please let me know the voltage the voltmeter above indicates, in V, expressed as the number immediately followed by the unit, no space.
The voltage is 10V
